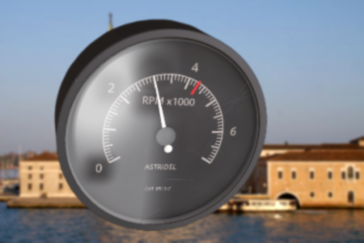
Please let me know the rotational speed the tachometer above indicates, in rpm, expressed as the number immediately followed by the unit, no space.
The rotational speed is 3000rpm
